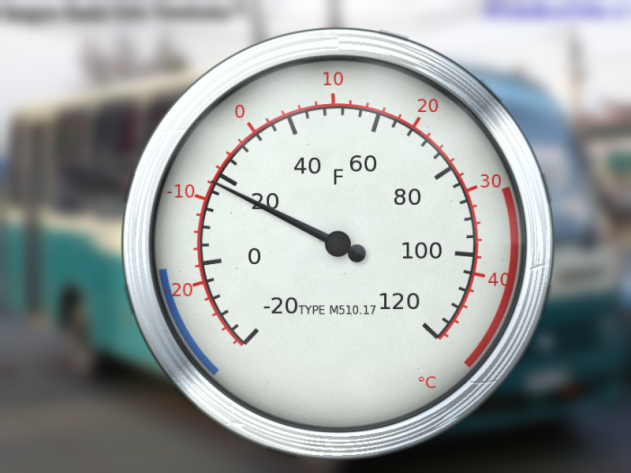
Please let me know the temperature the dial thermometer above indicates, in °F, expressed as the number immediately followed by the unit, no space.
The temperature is 18°F
